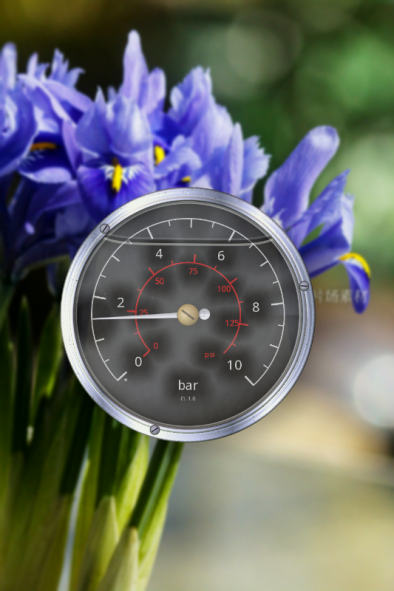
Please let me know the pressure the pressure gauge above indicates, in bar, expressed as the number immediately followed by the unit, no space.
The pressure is 1.5bar
